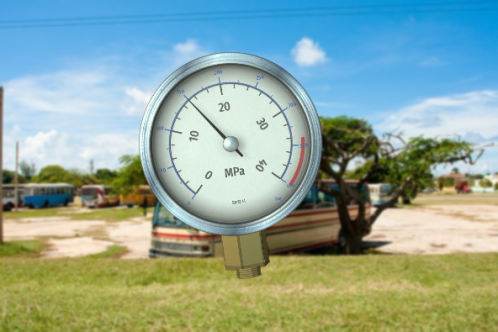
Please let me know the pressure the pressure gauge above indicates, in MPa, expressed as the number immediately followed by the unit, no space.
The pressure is 15MPa
